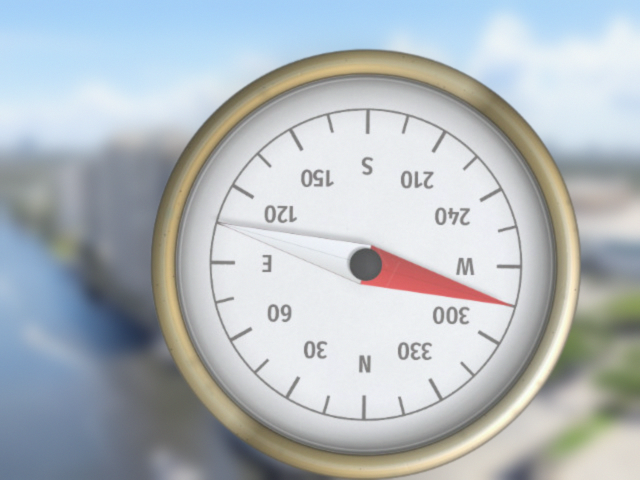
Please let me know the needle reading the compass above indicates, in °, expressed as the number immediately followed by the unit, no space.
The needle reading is 285°
